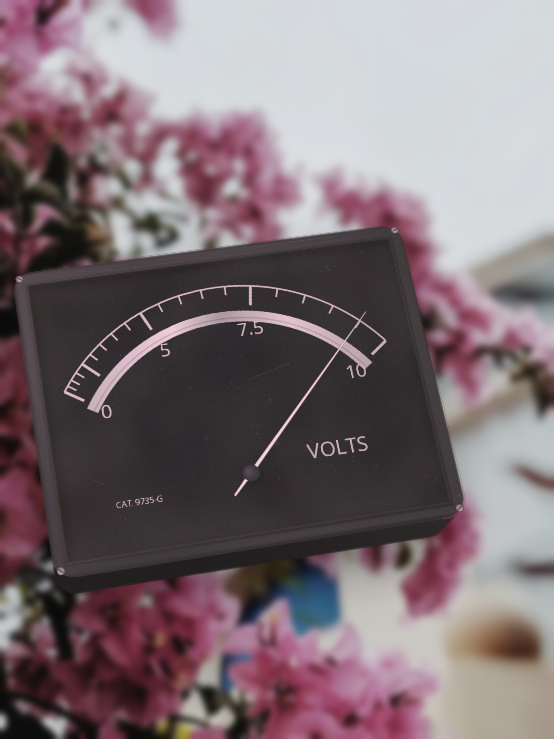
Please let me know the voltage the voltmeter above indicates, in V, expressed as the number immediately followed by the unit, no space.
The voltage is 9.5V
